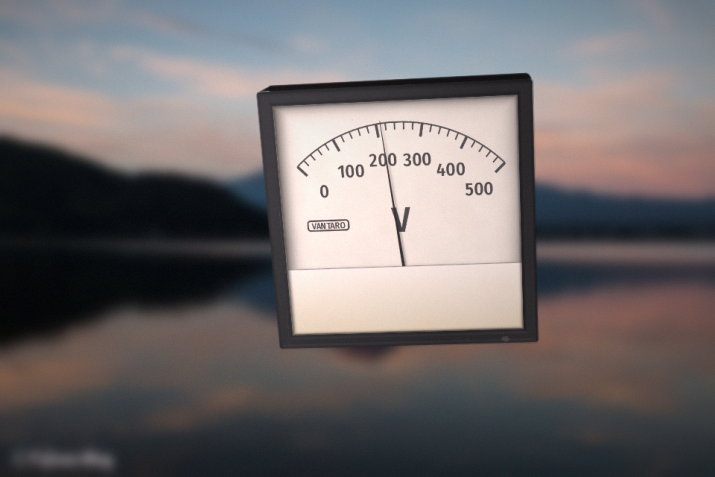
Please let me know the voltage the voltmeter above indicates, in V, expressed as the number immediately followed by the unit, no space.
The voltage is 210V
